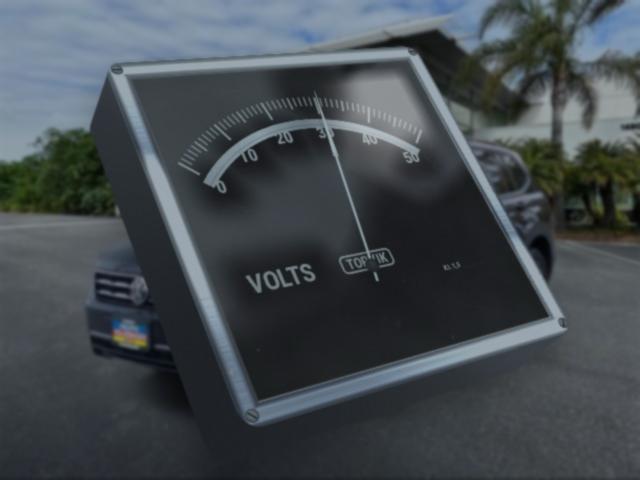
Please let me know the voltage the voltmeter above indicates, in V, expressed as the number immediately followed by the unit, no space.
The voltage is 30V
